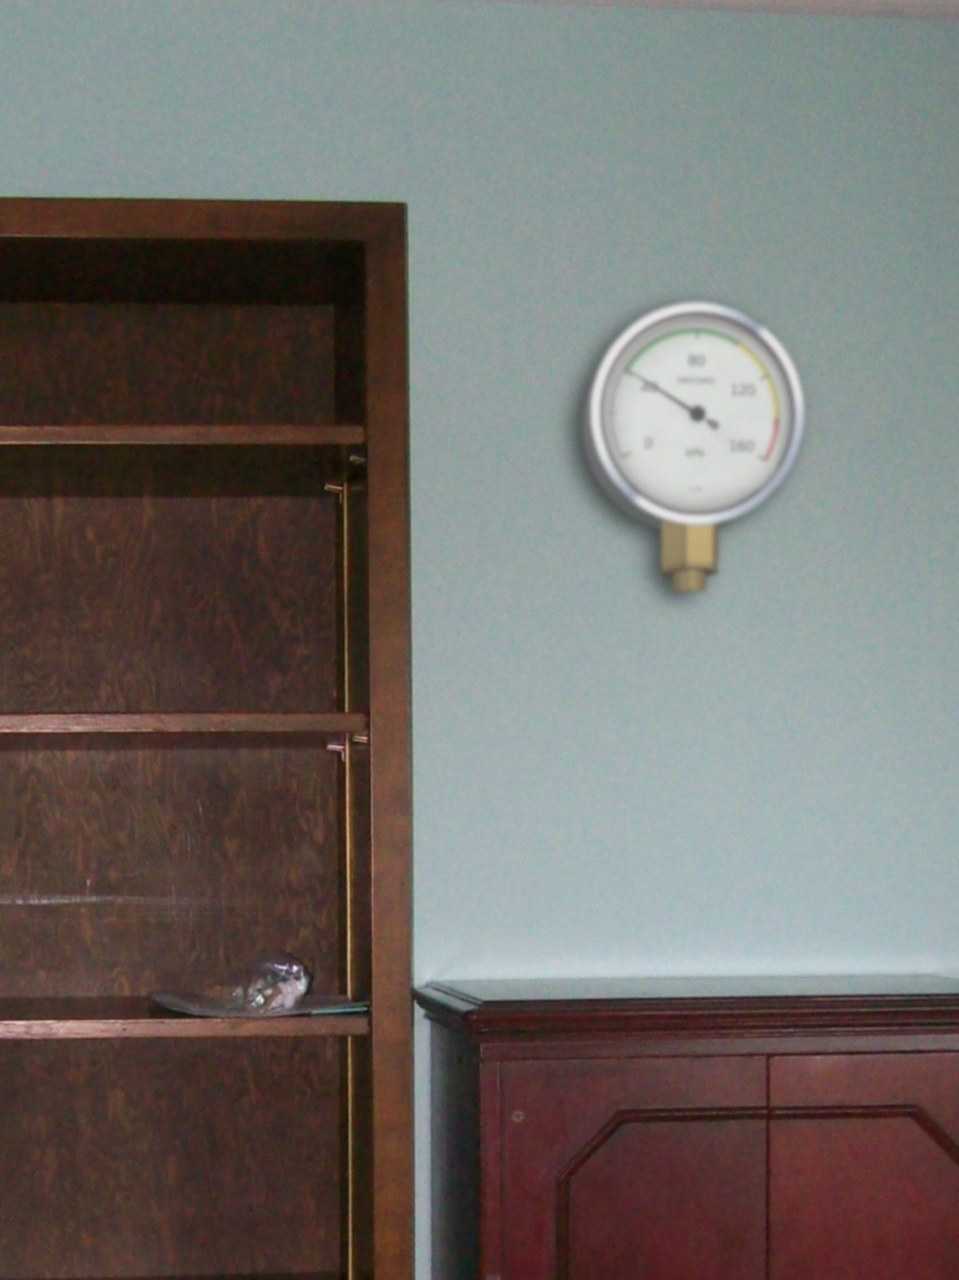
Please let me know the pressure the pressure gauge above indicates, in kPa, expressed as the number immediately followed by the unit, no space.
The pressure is 40kPa
